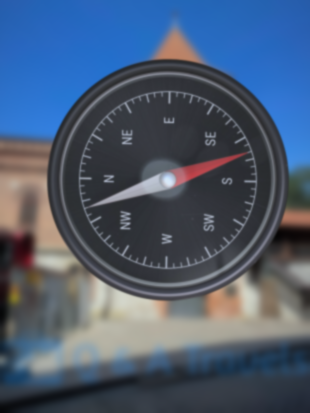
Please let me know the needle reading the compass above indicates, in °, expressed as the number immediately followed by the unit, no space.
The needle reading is 160°
